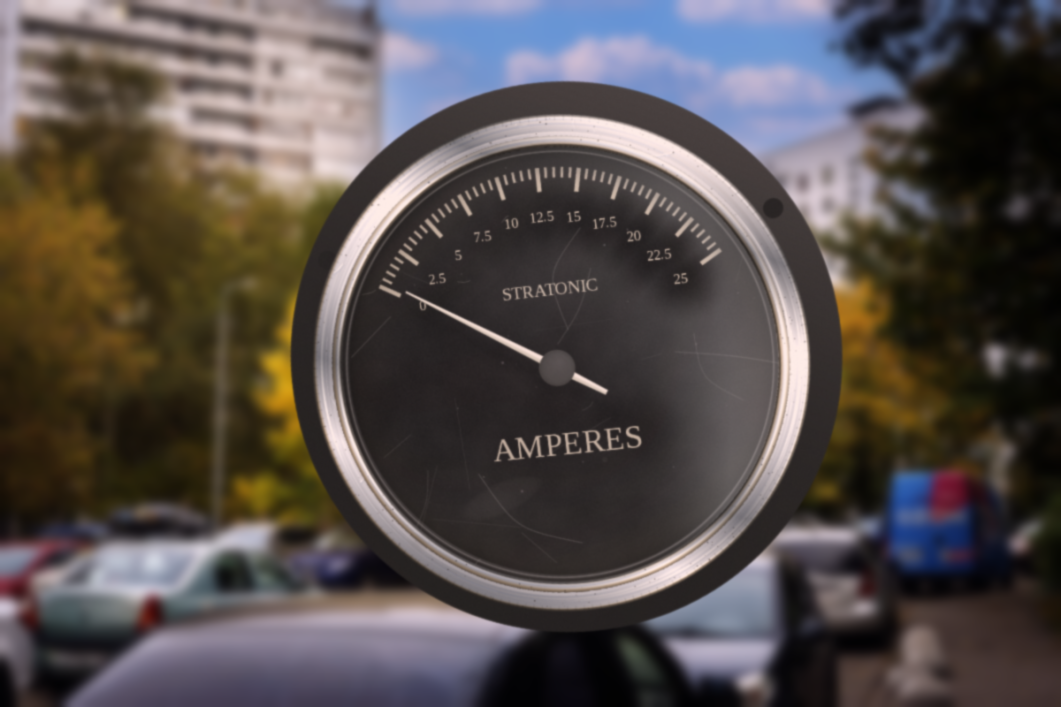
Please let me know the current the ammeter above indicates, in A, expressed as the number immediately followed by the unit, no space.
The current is 0.5A
